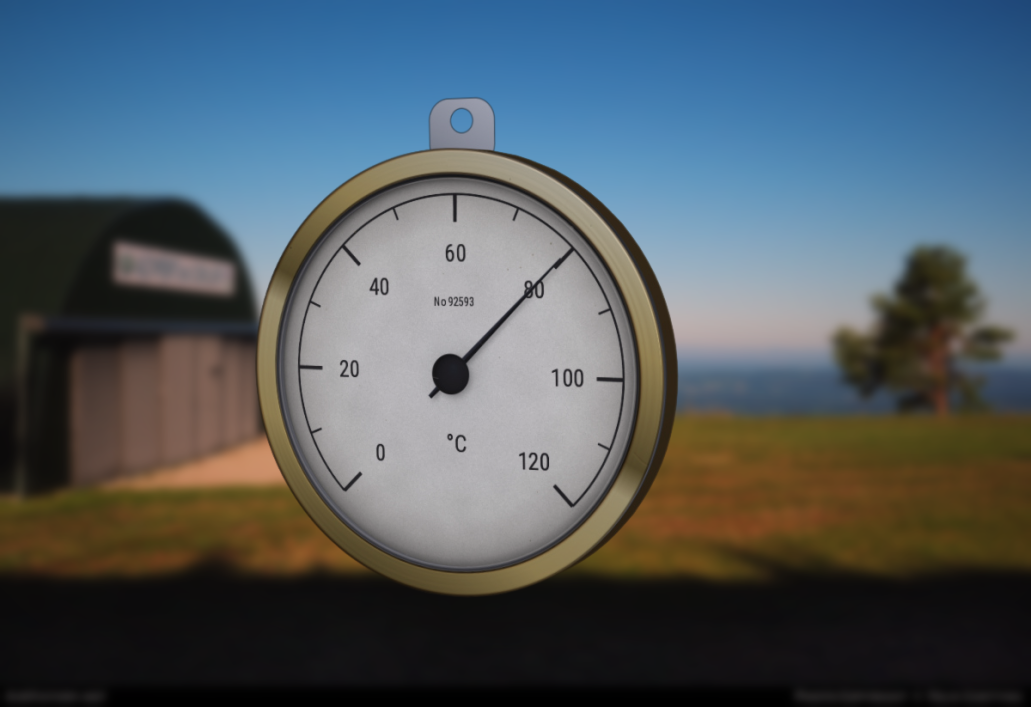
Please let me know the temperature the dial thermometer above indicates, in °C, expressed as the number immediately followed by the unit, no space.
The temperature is 80°C
